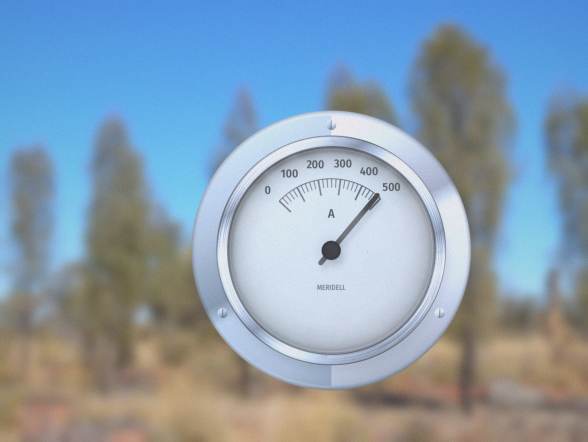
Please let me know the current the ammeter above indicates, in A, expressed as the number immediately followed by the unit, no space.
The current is 480A
